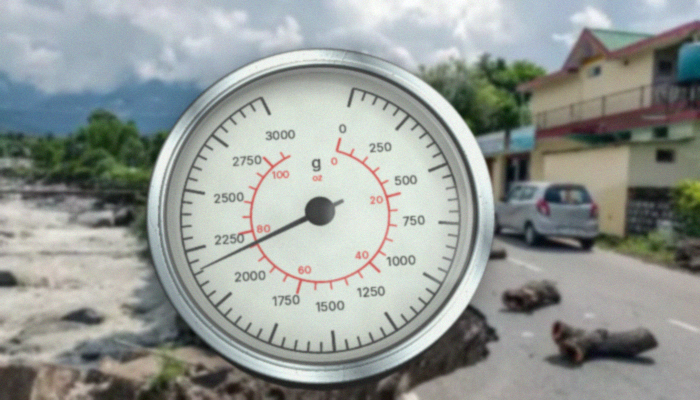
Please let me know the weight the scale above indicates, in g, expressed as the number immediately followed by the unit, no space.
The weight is 2150g
